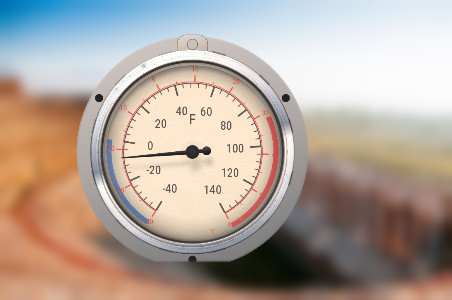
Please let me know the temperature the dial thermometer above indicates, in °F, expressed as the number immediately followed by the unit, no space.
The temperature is -8°F
